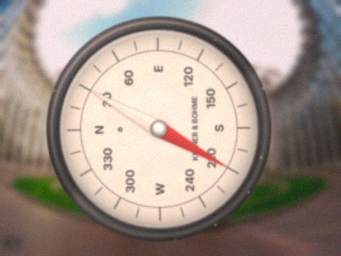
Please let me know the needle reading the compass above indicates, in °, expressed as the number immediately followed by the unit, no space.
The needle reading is 210°
